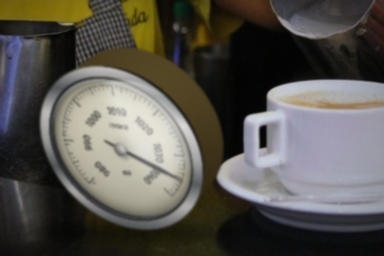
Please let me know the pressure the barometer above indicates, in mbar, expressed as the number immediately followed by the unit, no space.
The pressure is 1035mbar
